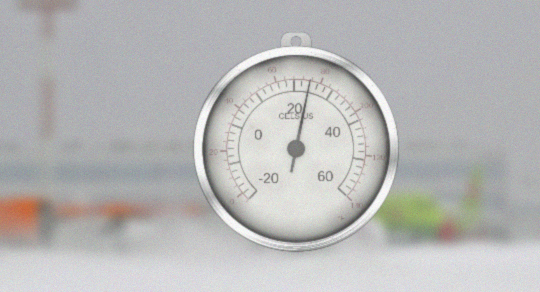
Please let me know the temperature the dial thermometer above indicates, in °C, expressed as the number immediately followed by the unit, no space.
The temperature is 24°C
